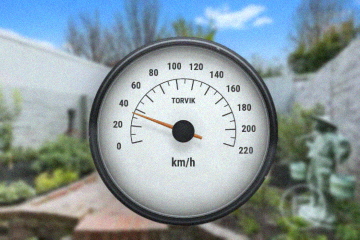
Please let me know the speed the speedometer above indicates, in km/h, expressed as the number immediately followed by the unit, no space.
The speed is 35km/h
